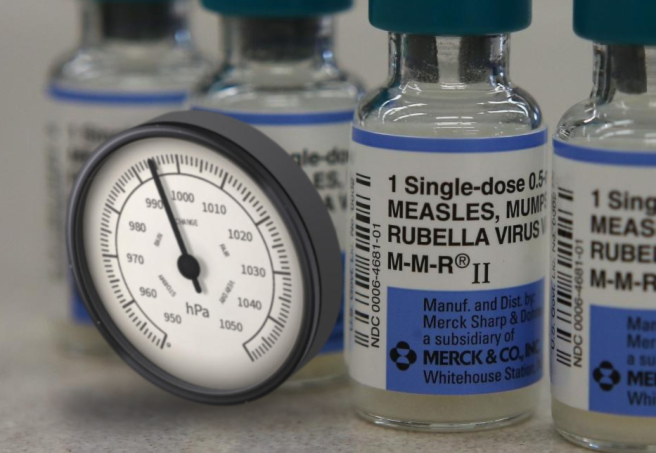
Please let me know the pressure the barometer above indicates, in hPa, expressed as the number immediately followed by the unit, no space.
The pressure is 995hPa
